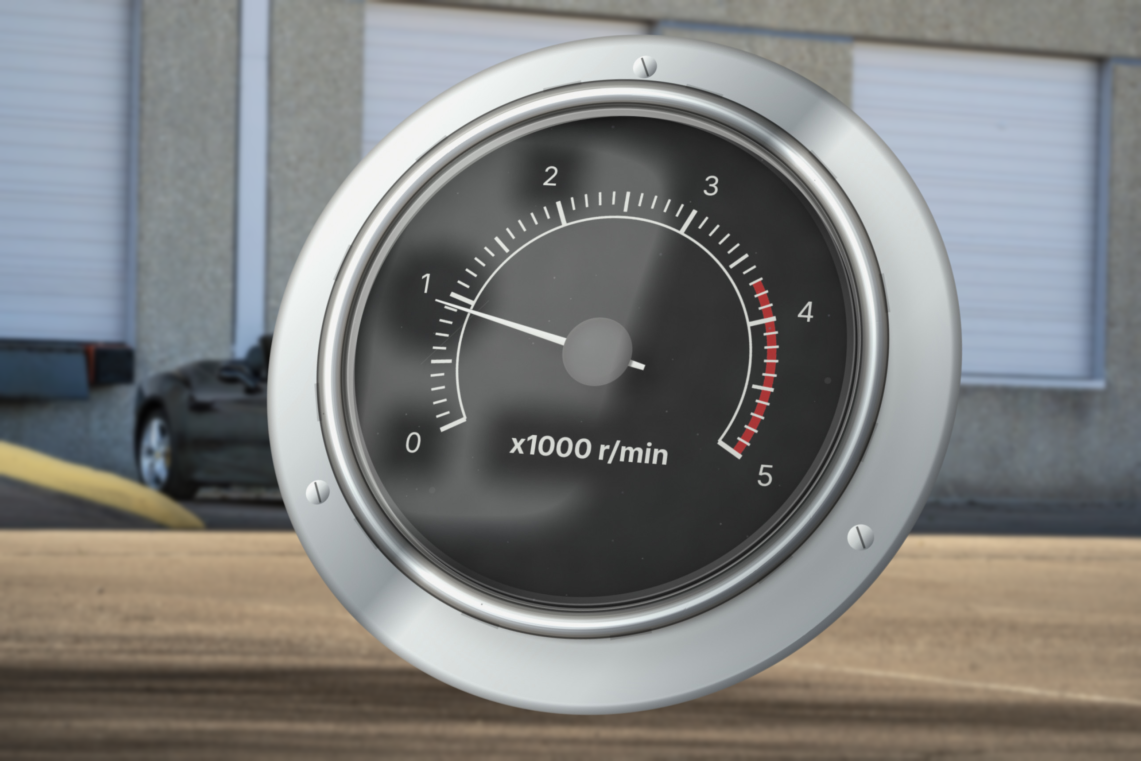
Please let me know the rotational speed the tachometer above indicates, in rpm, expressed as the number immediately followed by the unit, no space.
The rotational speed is 900rpm
